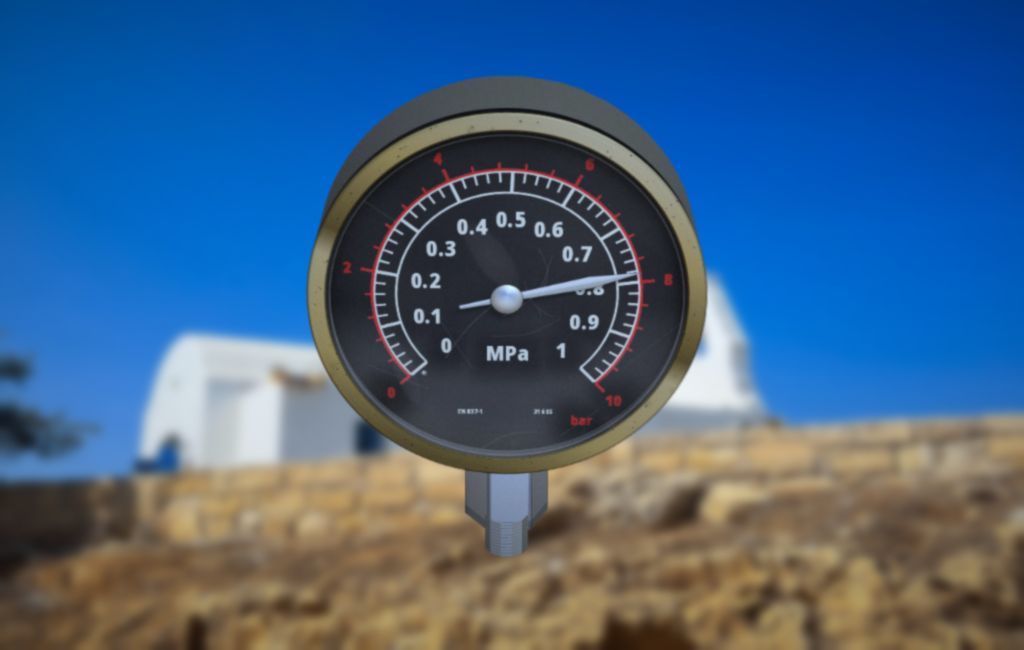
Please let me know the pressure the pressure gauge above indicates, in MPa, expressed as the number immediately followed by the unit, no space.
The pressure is 0.78MPa
